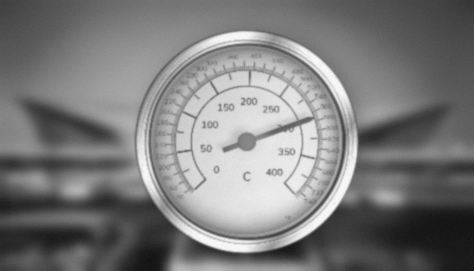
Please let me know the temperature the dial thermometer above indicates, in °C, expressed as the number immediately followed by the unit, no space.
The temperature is 300°C
